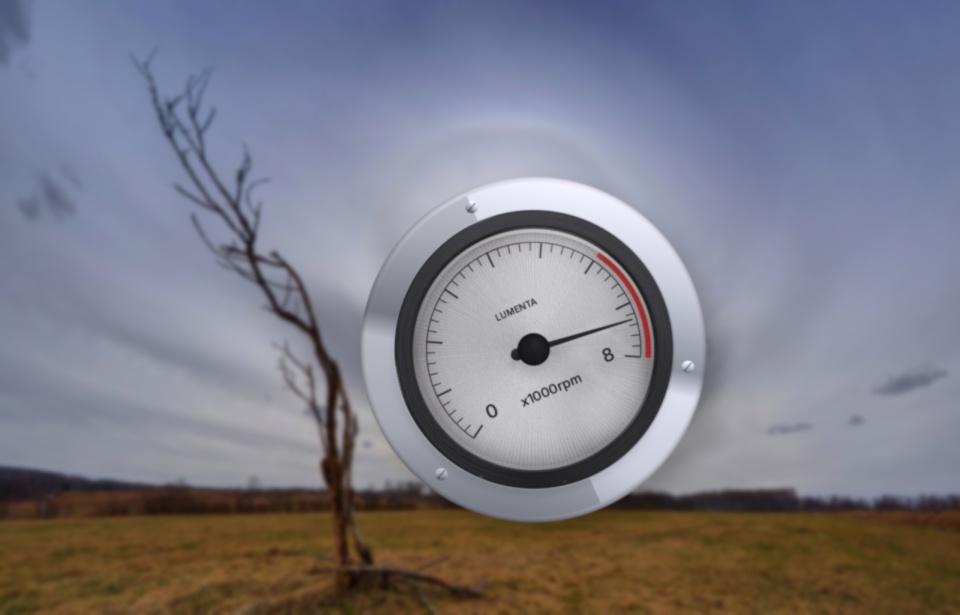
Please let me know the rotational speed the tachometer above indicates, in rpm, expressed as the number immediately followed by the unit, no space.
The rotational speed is 7300rpm
